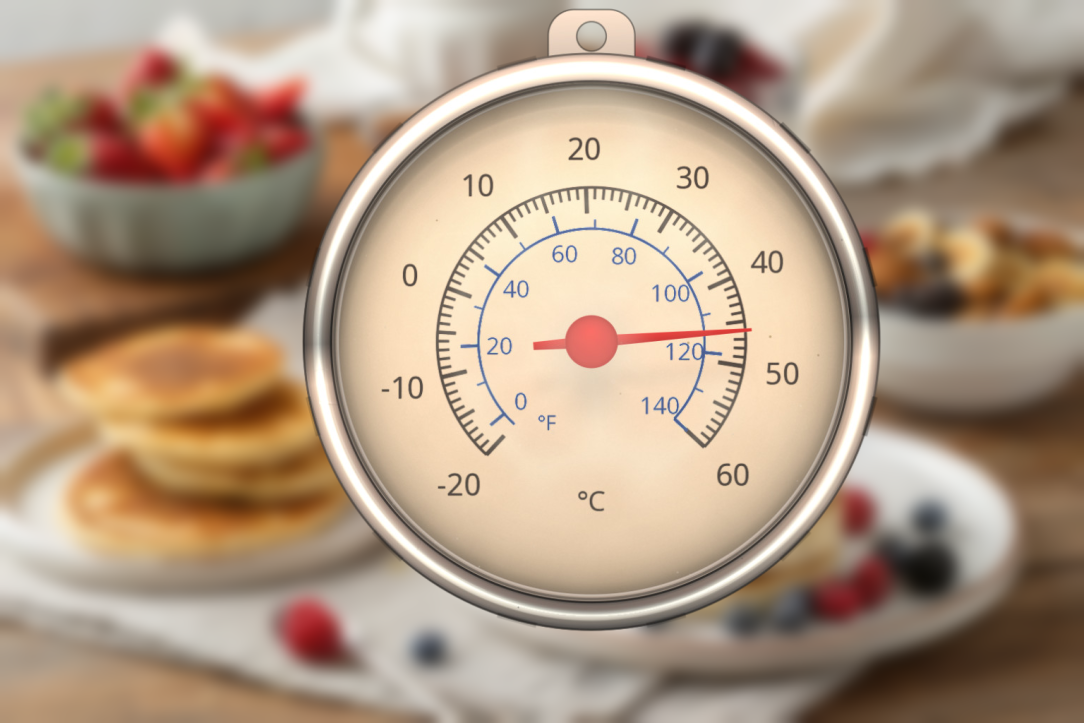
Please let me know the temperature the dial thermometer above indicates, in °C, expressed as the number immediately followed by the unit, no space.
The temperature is 46°C
